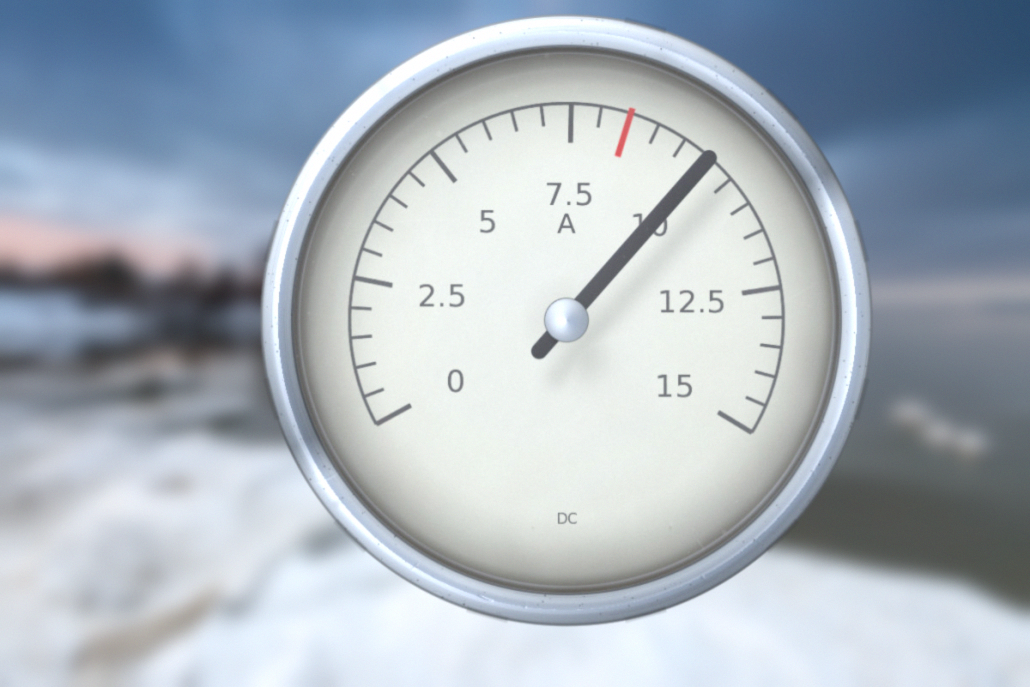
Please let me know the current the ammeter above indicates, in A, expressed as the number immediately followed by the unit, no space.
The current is 10A
